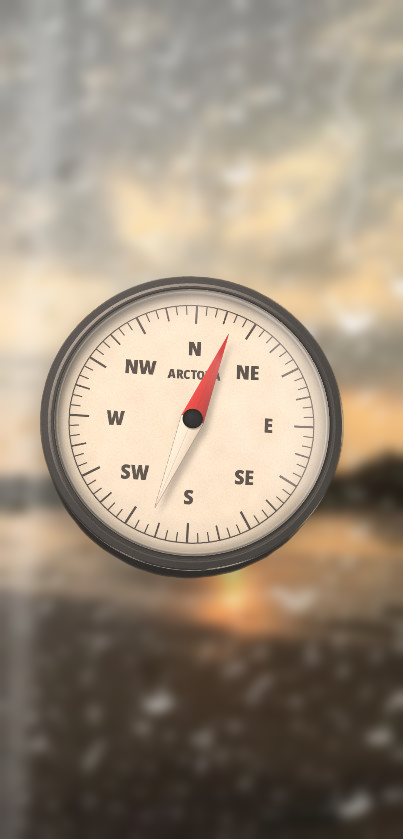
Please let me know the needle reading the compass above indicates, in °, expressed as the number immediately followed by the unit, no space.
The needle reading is 20°
